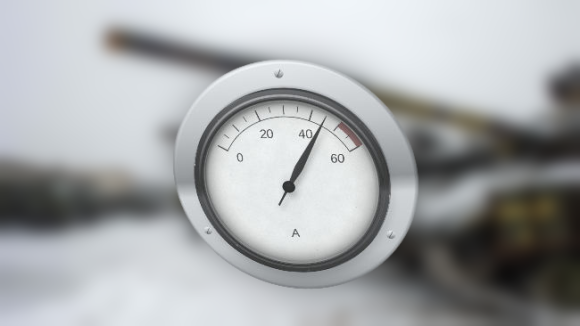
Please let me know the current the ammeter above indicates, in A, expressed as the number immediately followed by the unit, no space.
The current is 45A
